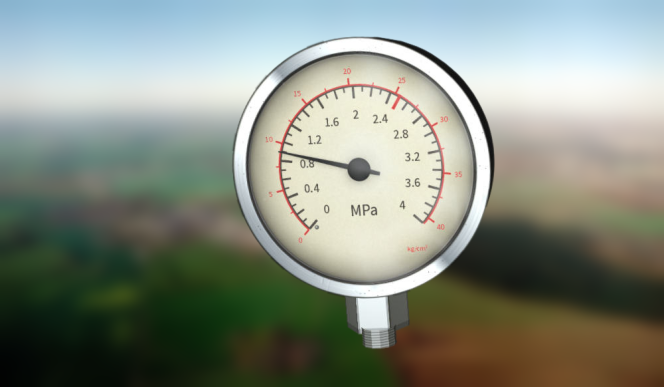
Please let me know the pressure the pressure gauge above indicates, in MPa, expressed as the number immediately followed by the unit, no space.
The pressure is 0.9MPa
